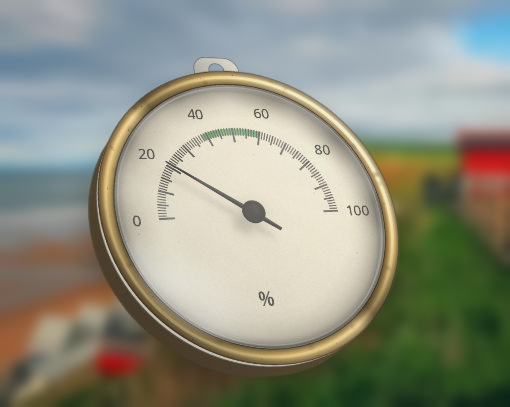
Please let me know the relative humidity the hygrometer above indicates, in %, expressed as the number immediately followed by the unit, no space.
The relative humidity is 20%
